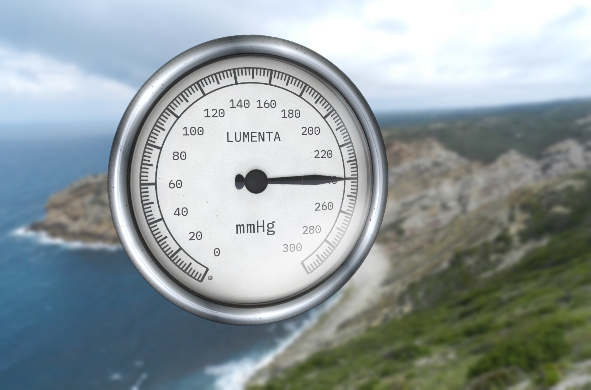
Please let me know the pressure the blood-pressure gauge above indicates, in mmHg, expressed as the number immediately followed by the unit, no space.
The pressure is 240mmHg
